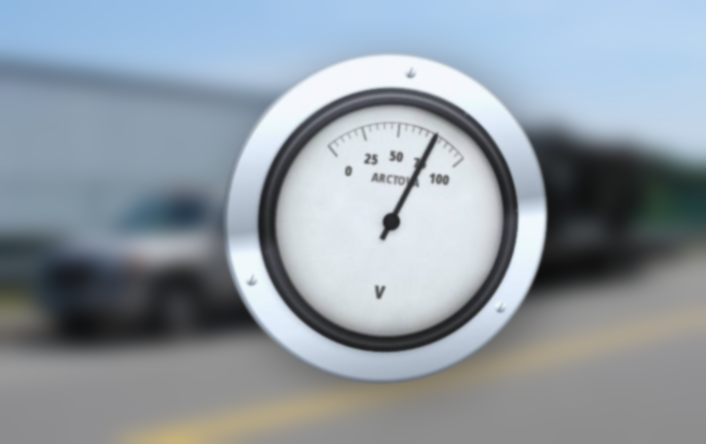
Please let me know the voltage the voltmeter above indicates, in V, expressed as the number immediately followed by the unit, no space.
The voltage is 75V
